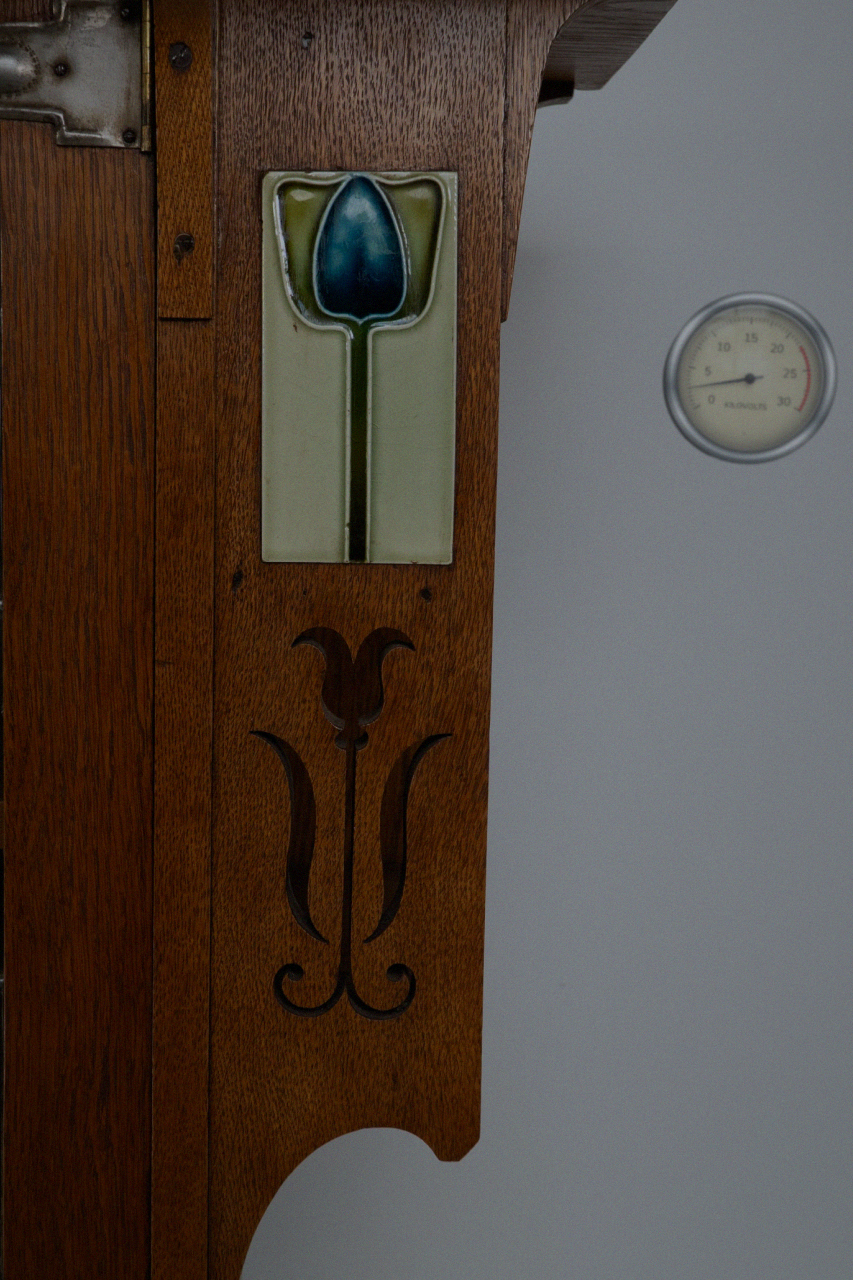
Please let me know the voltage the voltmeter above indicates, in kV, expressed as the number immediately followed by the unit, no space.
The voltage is 2.5kV
